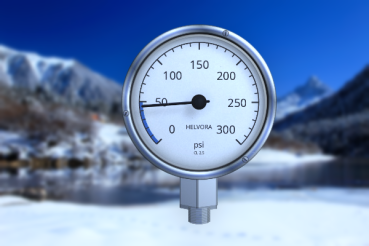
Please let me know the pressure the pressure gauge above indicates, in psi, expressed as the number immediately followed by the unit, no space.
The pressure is 45psi
